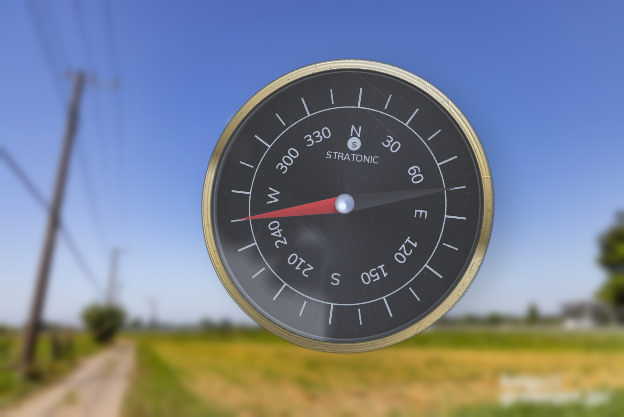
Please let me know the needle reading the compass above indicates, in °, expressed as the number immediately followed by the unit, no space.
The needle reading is 255°
